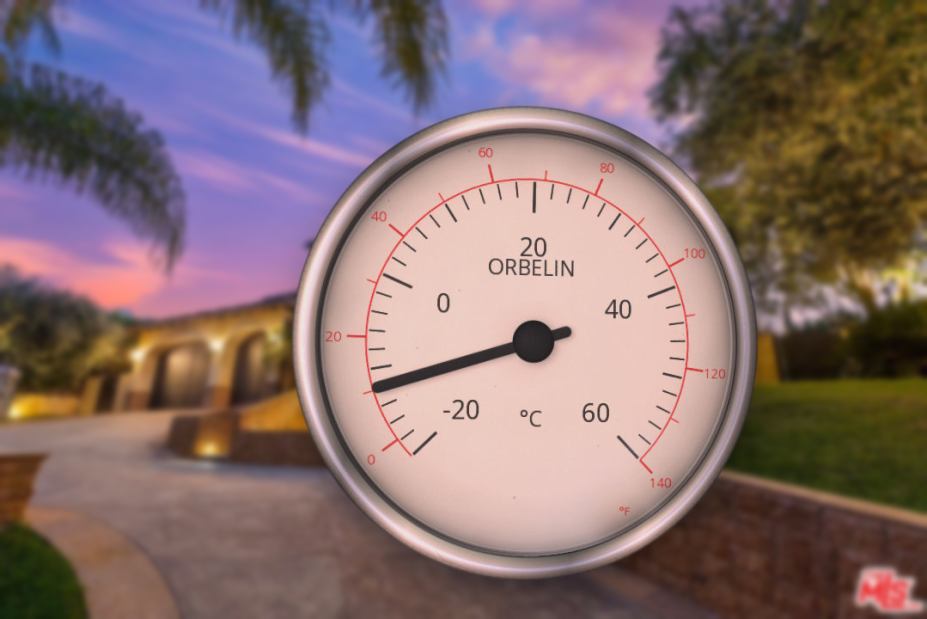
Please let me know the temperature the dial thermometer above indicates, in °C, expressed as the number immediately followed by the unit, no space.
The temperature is -12°C
